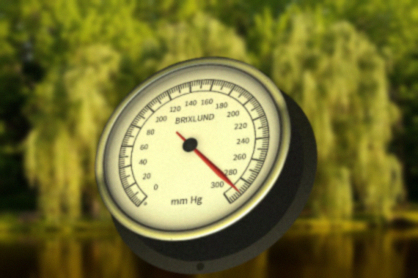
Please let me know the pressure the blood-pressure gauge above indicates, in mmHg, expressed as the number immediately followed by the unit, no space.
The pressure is 290mmHg
